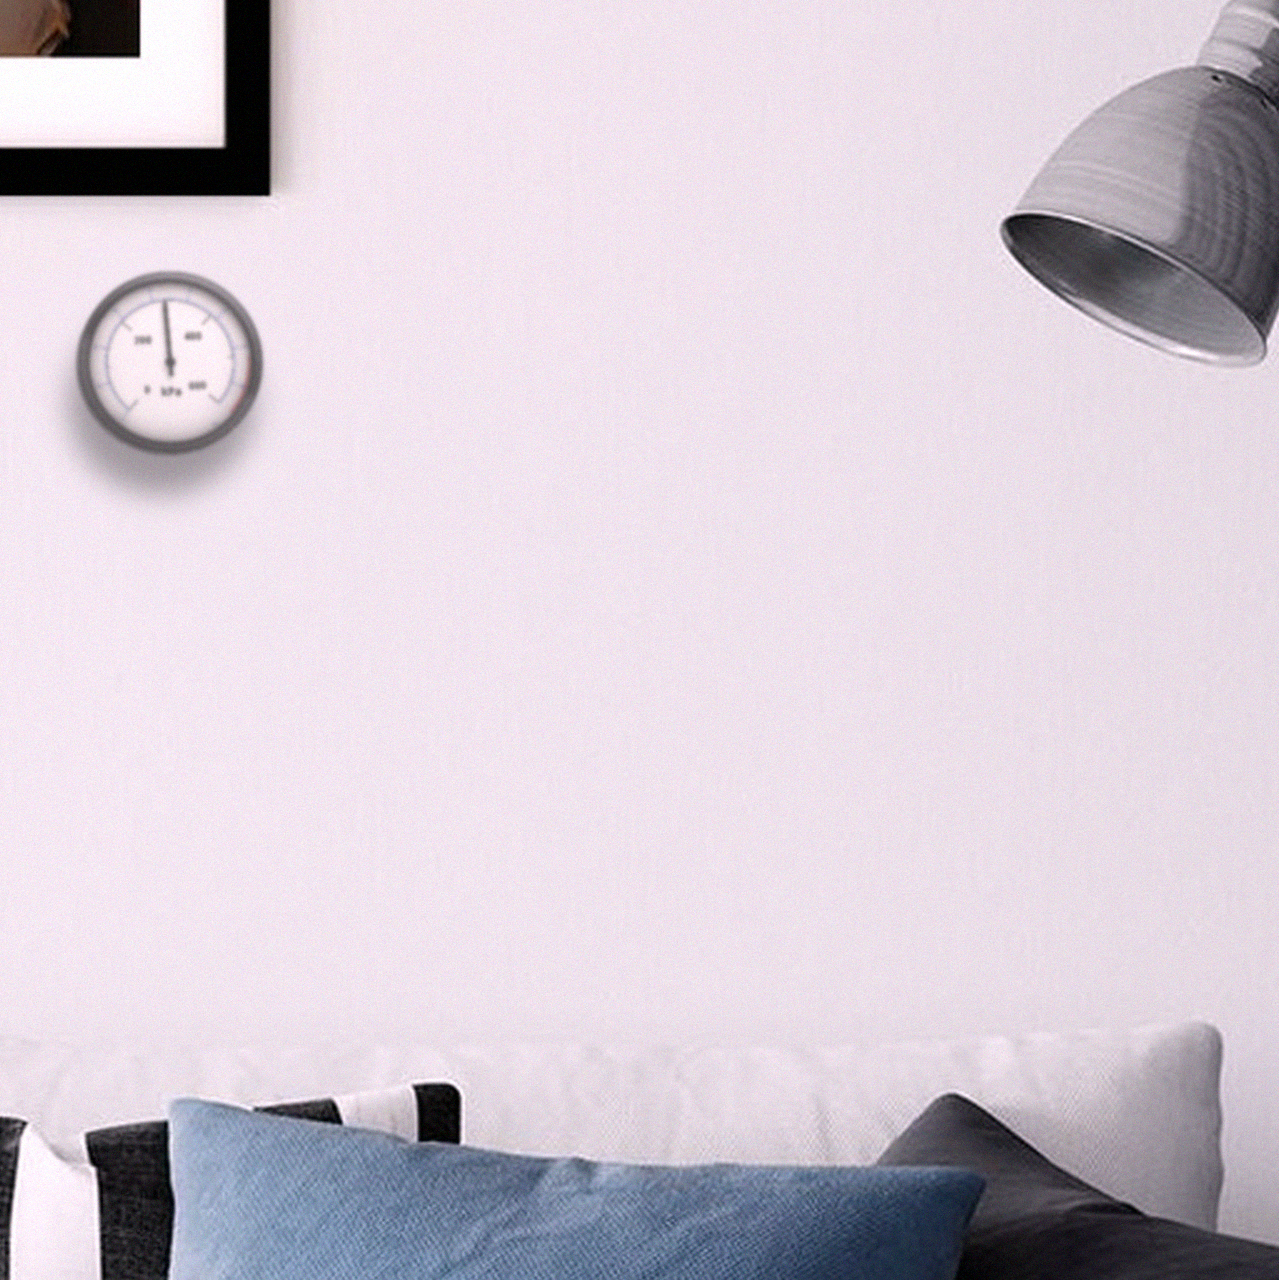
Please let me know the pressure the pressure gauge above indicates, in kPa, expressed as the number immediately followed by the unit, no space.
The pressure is 300kPa
